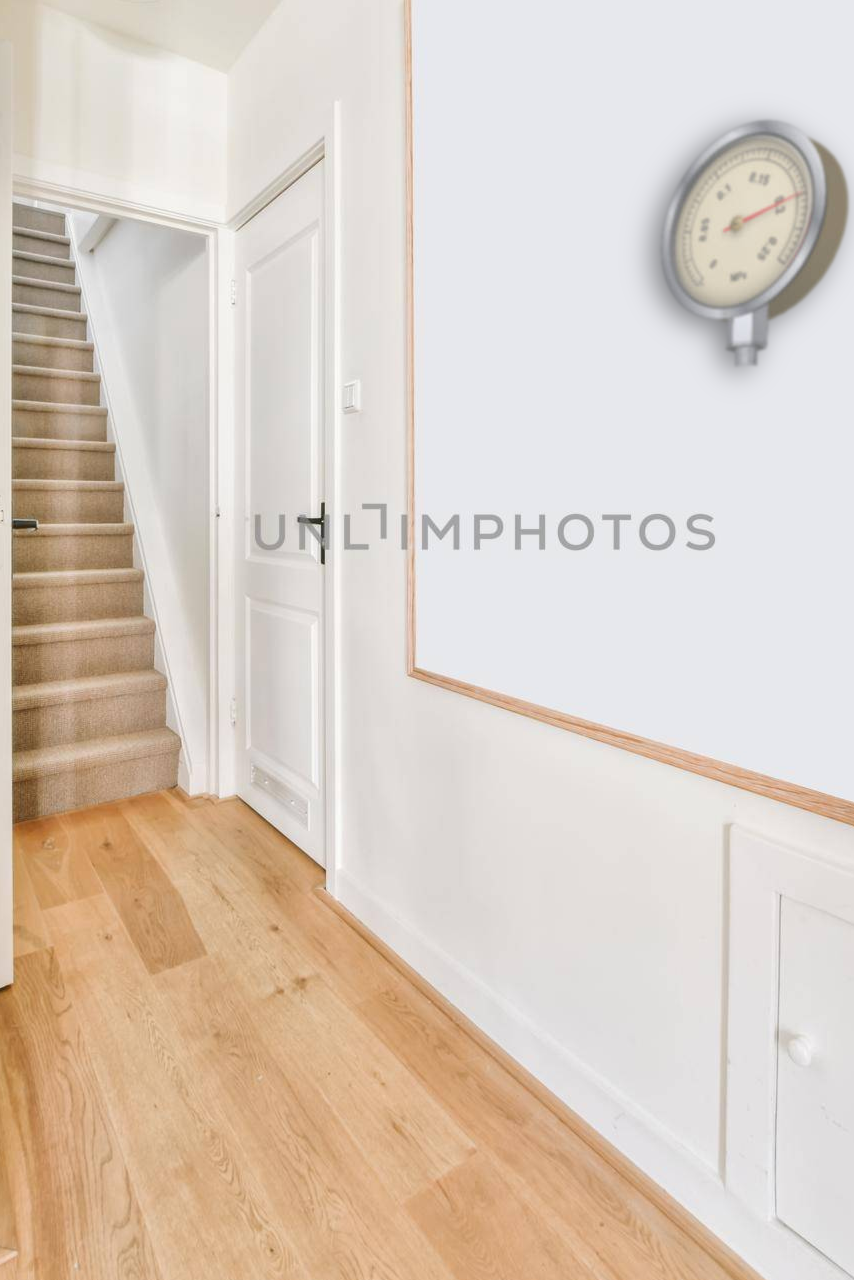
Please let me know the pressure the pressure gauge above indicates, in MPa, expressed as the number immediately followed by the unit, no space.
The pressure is 0.2MPa
